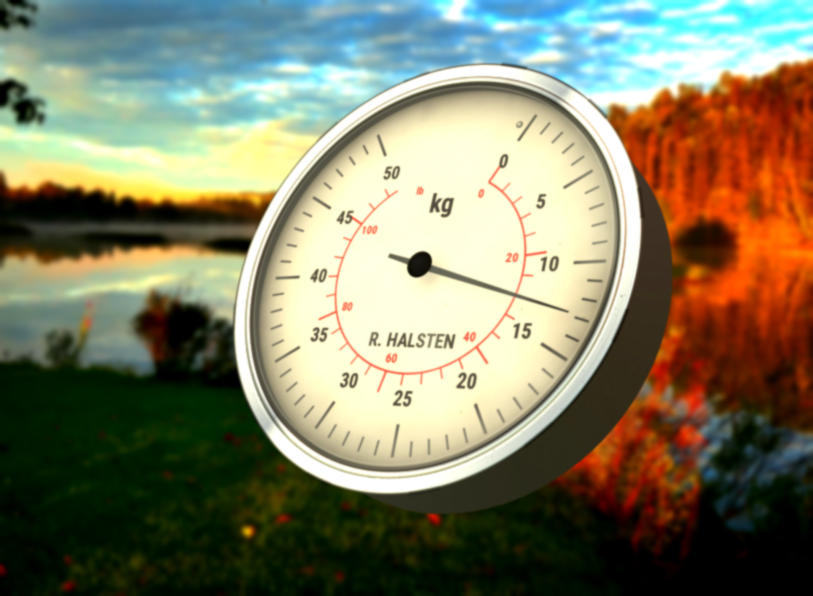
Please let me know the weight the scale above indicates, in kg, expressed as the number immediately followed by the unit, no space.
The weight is 13kg
